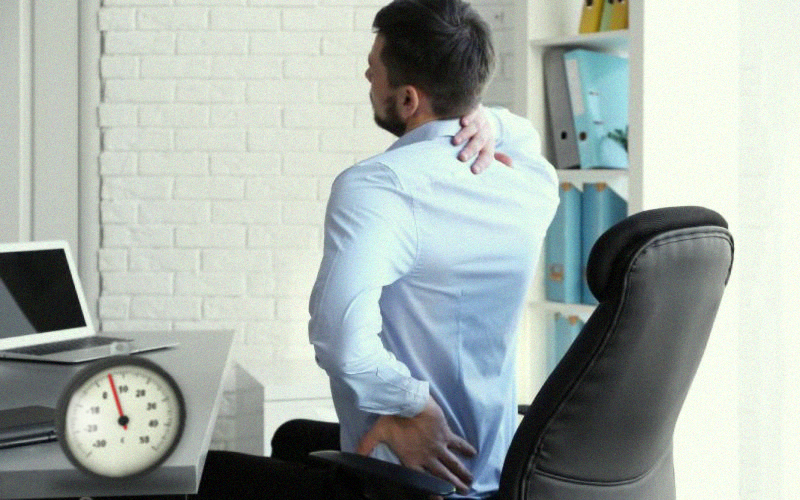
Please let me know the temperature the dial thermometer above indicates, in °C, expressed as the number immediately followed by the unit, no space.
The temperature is 5°C
